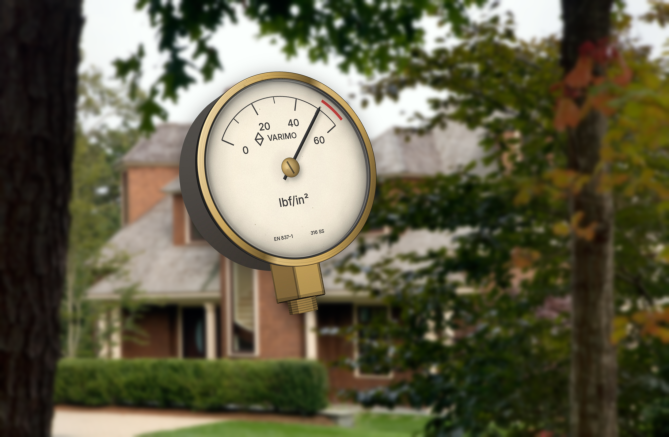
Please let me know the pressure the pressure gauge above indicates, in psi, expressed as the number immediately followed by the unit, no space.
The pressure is 50psi
